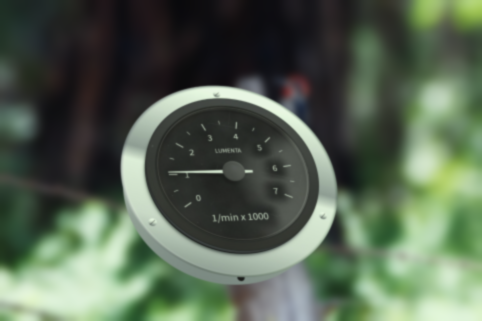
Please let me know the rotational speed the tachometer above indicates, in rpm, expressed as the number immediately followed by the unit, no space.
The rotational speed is 1000rpm
